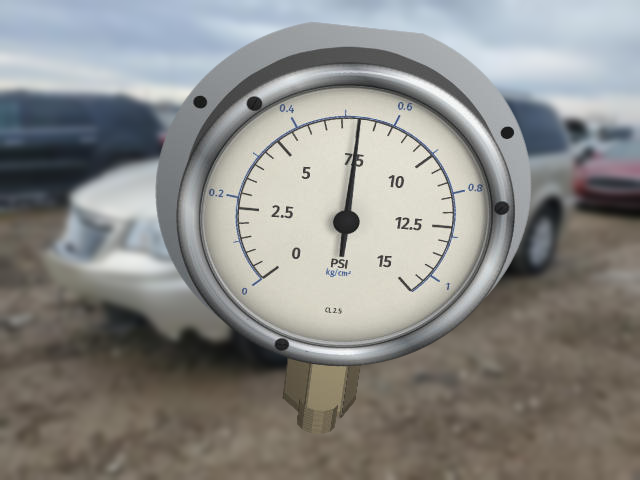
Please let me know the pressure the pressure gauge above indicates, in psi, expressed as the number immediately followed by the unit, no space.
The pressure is 7.5psi
